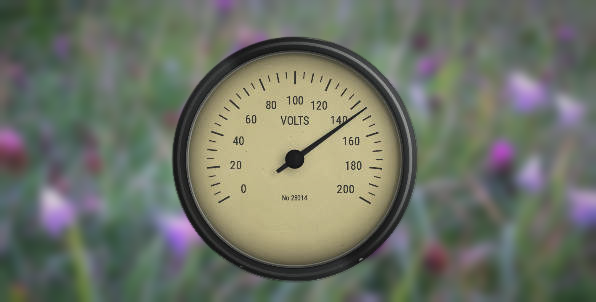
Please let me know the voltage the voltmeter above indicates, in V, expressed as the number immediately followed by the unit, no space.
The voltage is 145V
